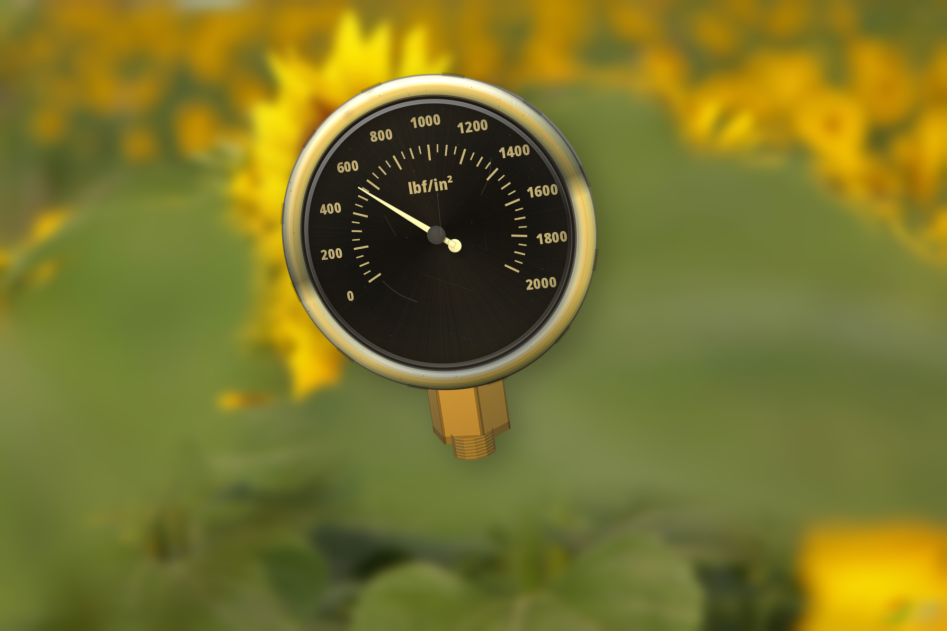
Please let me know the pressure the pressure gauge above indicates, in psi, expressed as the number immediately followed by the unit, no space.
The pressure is 550psi
